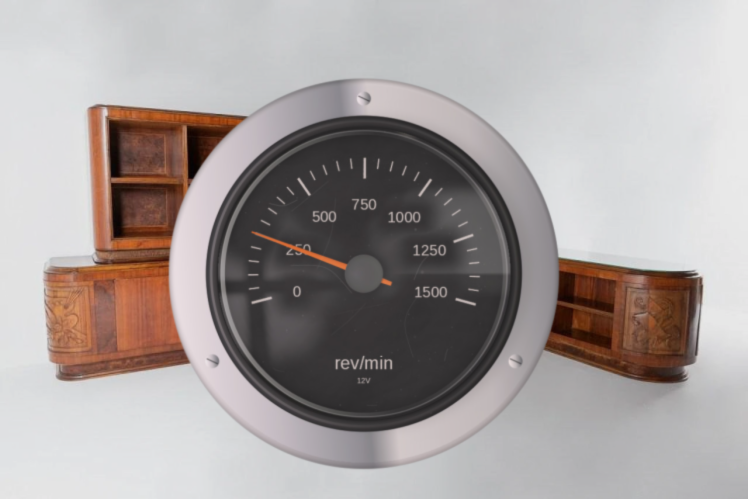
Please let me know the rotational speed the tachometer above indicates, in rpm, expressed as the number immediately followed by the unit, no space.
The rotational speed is 250rpm
